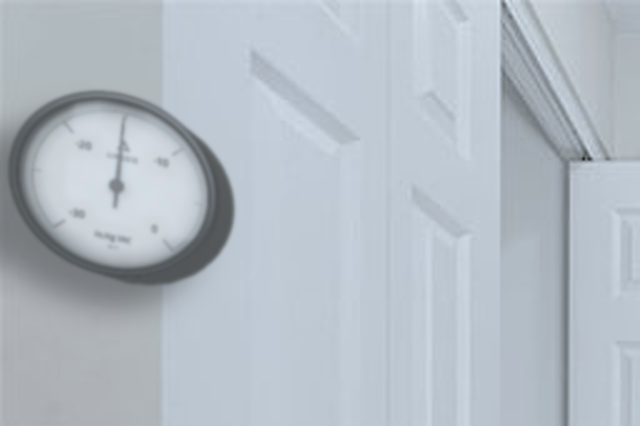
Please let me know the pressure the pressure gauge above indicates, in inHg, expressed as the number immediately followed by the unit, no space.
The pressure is -15inHg
